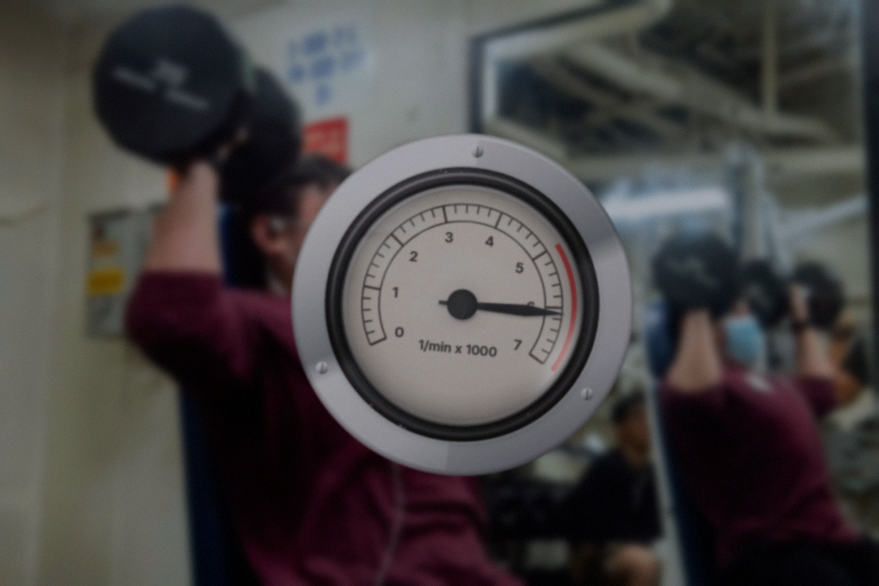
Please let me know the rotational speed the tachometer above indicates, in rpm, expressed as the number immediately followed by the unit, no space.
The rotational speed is 6100rpm
